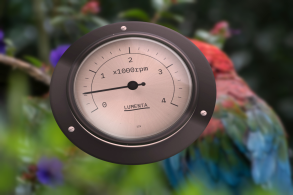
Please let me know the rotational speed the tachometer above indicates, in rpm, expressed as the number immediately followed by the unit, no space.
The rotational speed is 400rpm
